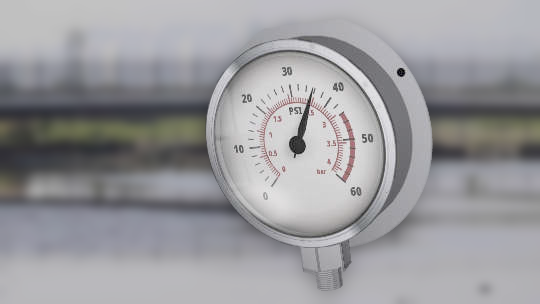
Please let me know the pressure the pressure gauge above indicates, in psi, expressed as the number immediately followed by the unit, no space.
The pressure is 36psi
